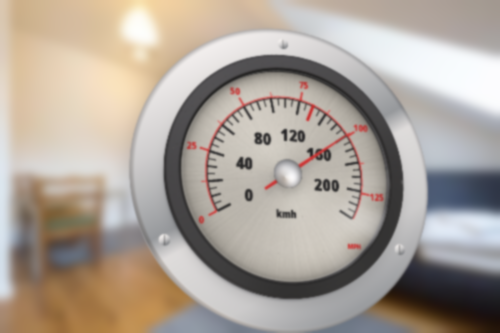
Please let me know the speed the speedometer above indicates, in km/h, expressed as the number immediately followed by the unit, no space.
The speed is 160km/h
